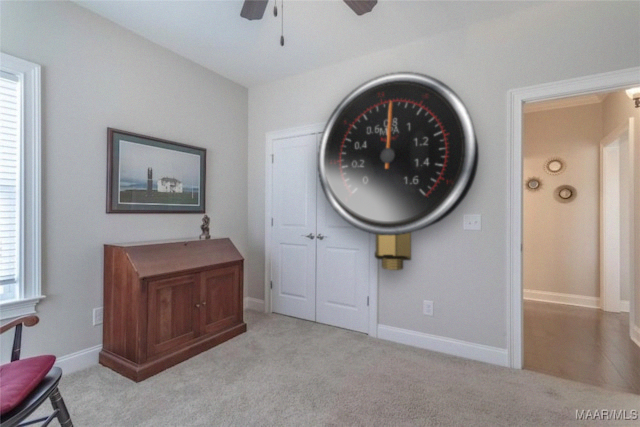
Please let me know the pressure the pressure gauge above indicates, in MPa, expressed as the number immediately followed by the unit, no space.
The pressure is 0.8MPa
